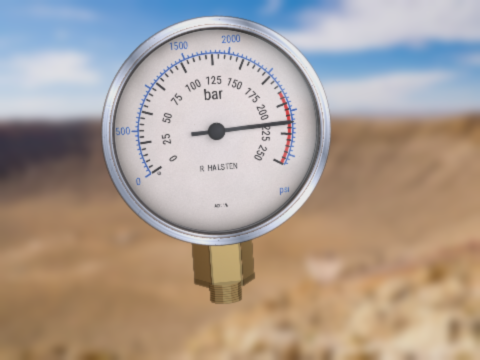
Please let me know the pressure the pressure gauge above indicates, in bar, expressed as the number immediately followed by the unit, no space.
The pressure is 215bar
